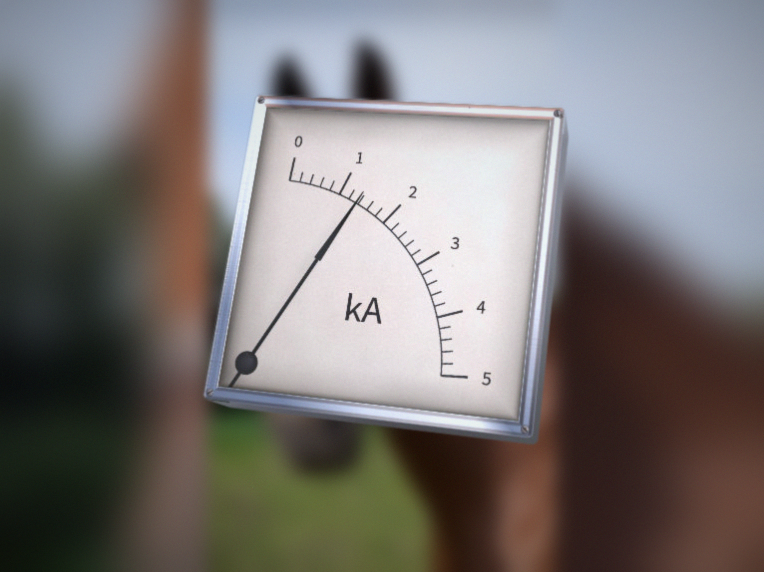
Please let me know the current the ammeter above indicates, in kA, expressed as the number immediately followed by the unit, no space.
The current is 1.4kA
